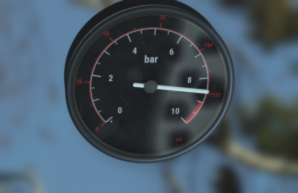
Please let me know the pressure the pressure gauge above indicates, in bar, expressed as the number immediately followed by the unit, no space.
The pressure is 8.5bar
